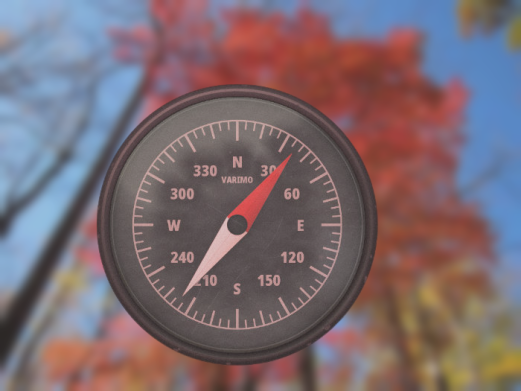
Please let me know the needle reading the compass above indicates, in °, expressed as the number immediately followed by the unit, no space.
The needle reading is 37.5°
